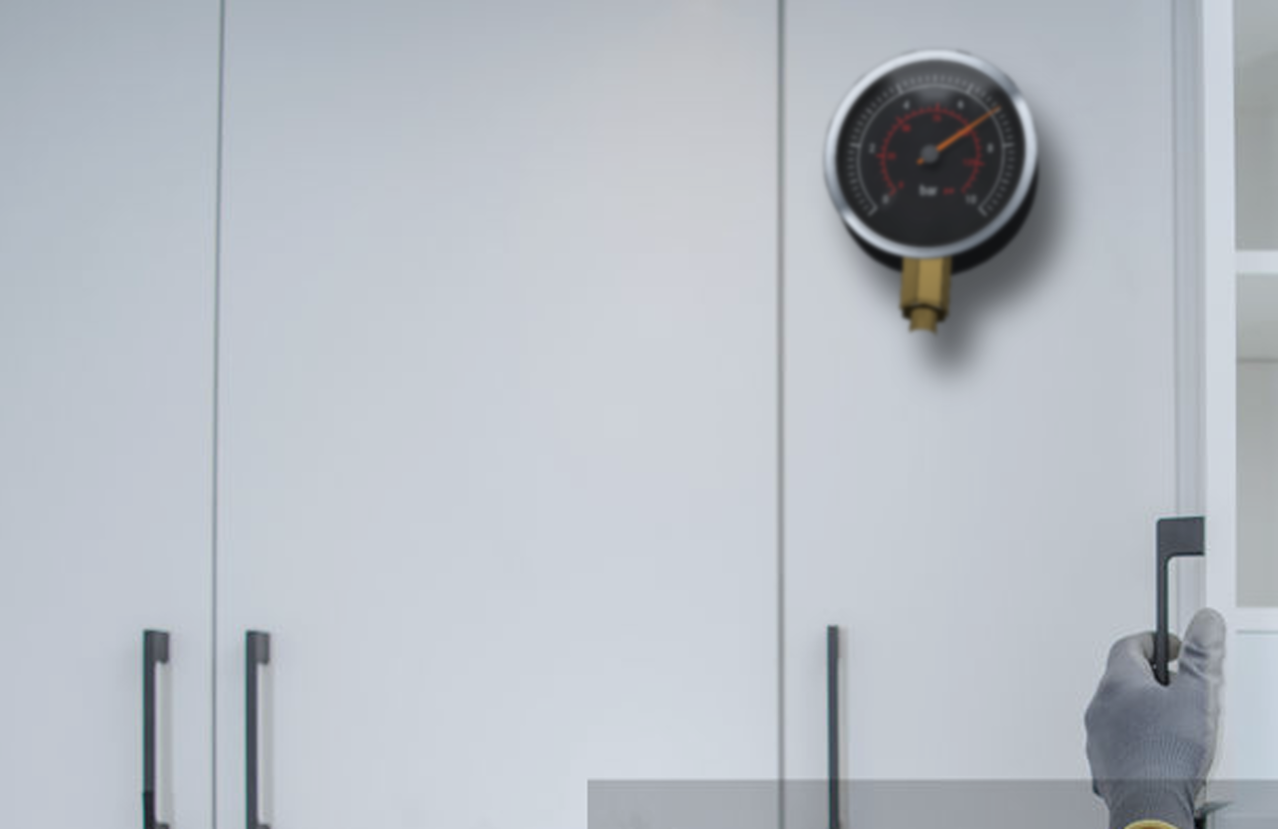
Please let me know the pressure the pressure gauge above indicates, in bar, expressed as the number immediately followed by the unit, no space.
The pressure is 7bar
